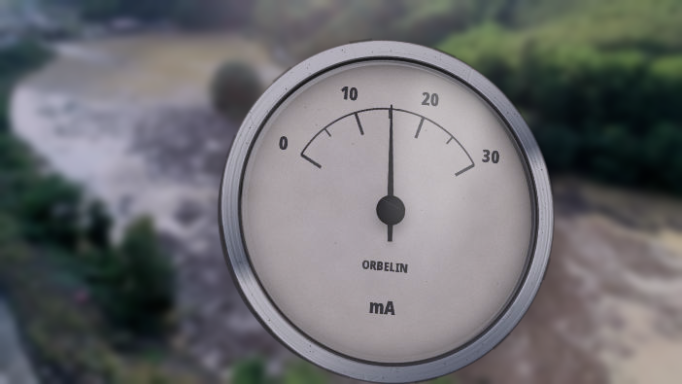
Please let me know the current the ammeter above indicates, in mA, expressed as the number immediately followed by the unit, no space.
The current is 15mA
